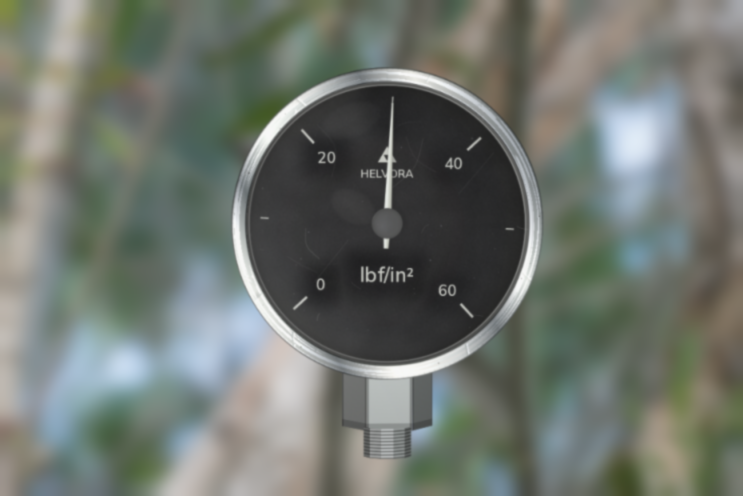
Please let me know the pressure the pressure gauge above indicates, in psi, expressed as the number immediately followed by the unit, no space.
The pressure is 30psi
